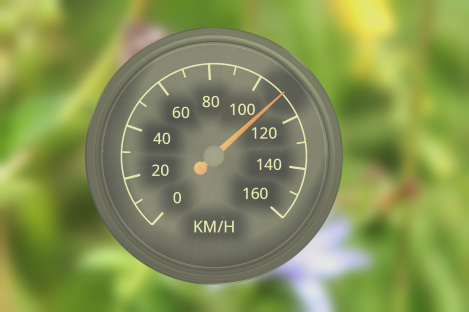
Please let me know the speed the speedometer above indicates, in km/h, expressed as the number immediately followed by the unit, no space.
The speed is 110km/h
